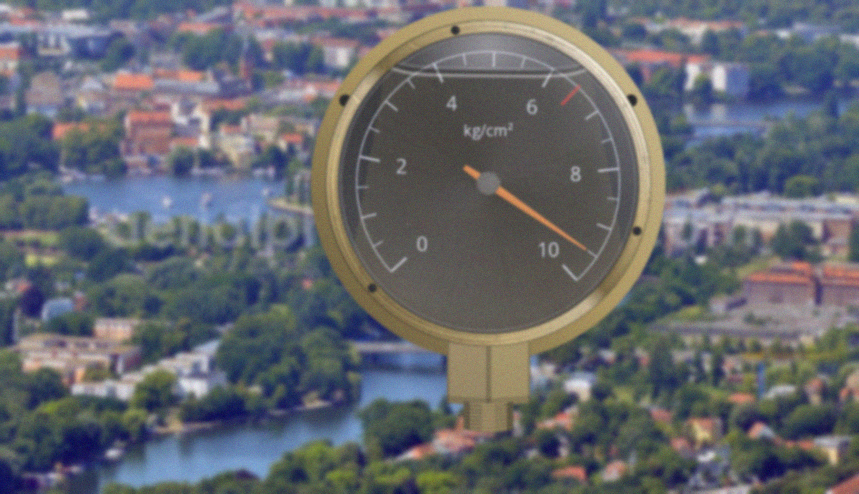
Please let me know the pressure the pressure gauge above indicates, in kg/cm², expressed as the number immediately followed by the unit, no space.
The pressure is 9.5kg/cm²
